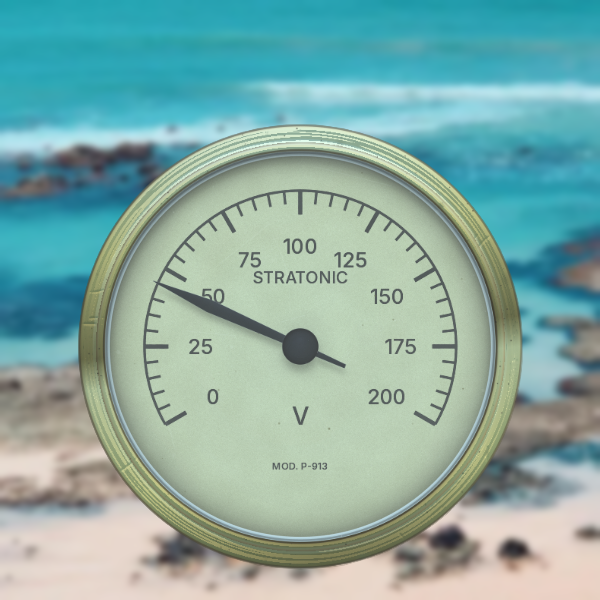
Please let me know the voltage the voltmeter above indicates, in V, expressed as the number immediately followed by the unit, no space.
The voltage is 45V
